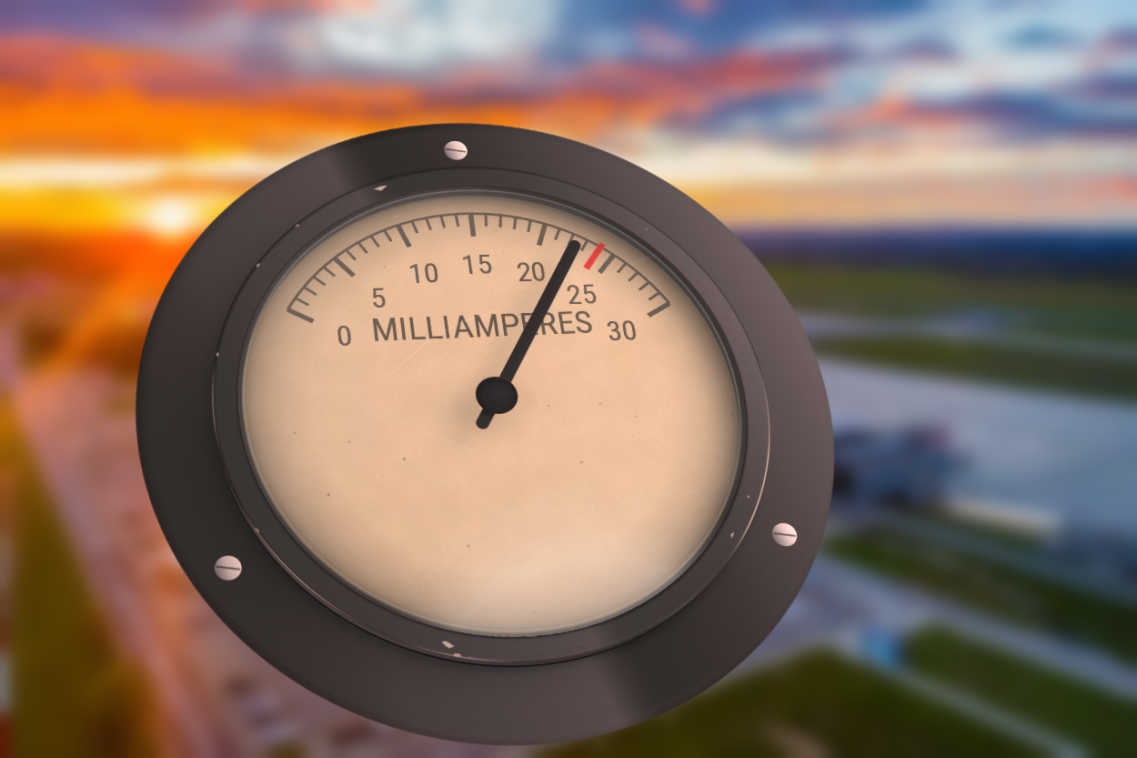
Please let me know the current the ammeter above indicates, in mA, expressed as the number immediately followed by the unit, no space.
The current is 22.5mA
